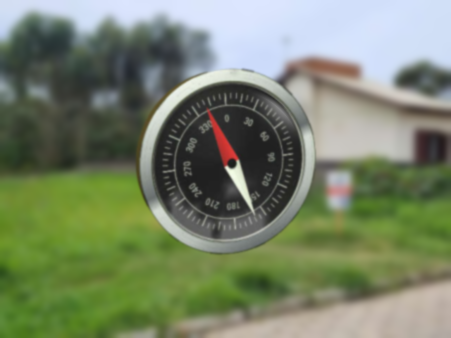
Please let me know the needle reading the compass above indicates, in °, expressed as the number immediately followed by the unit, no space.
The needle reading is 340°
